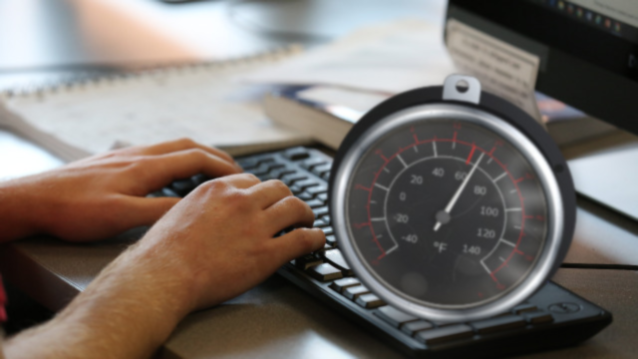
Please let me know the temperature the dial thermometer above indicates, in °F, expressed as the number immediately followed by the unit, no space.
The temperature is 65°F
